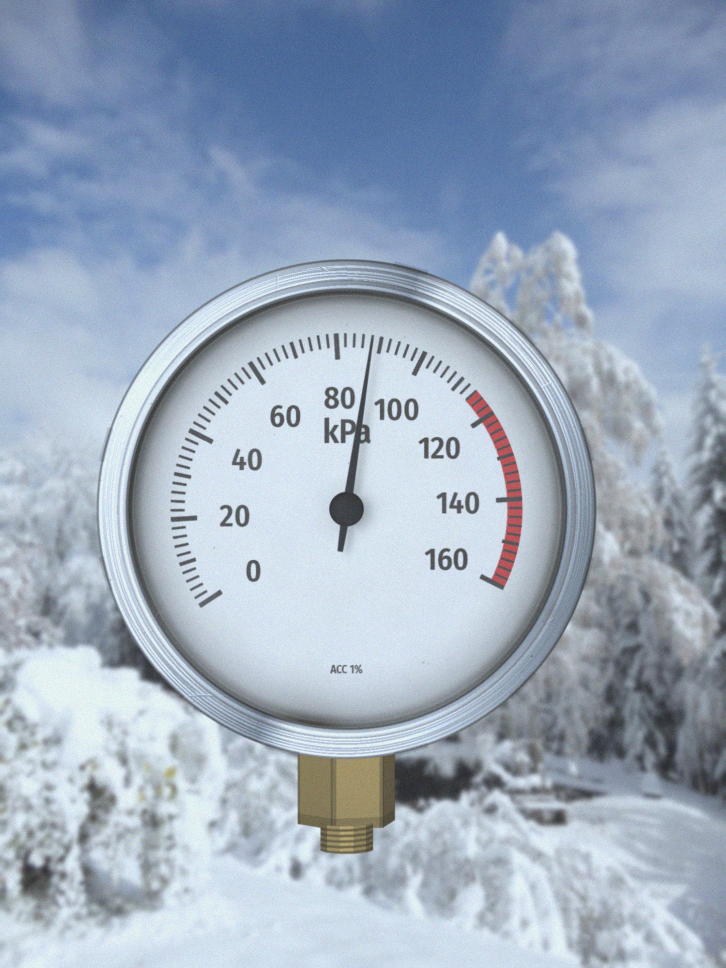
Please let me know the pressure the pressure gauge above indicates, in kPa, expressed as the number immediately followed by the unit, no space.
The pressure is 88kPa
